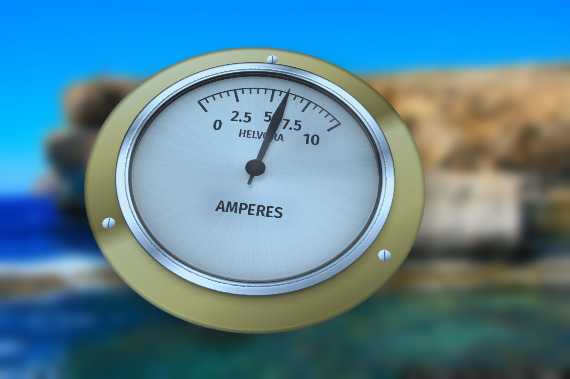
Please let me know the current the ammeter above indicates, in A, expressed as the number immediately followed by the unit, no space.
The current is 6A
